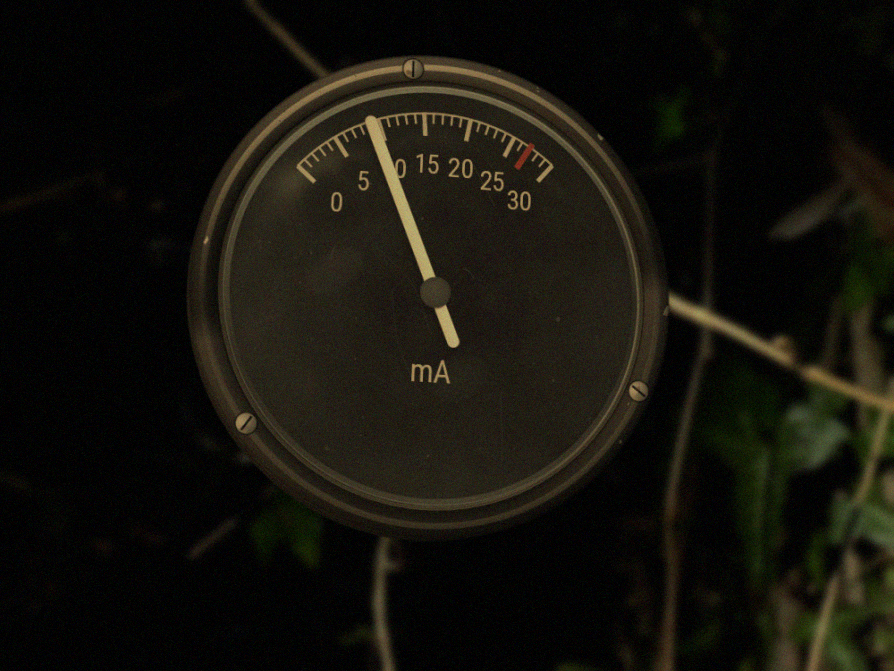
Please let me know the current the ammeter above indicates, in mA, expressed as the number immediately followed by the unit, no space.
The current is 9mA
